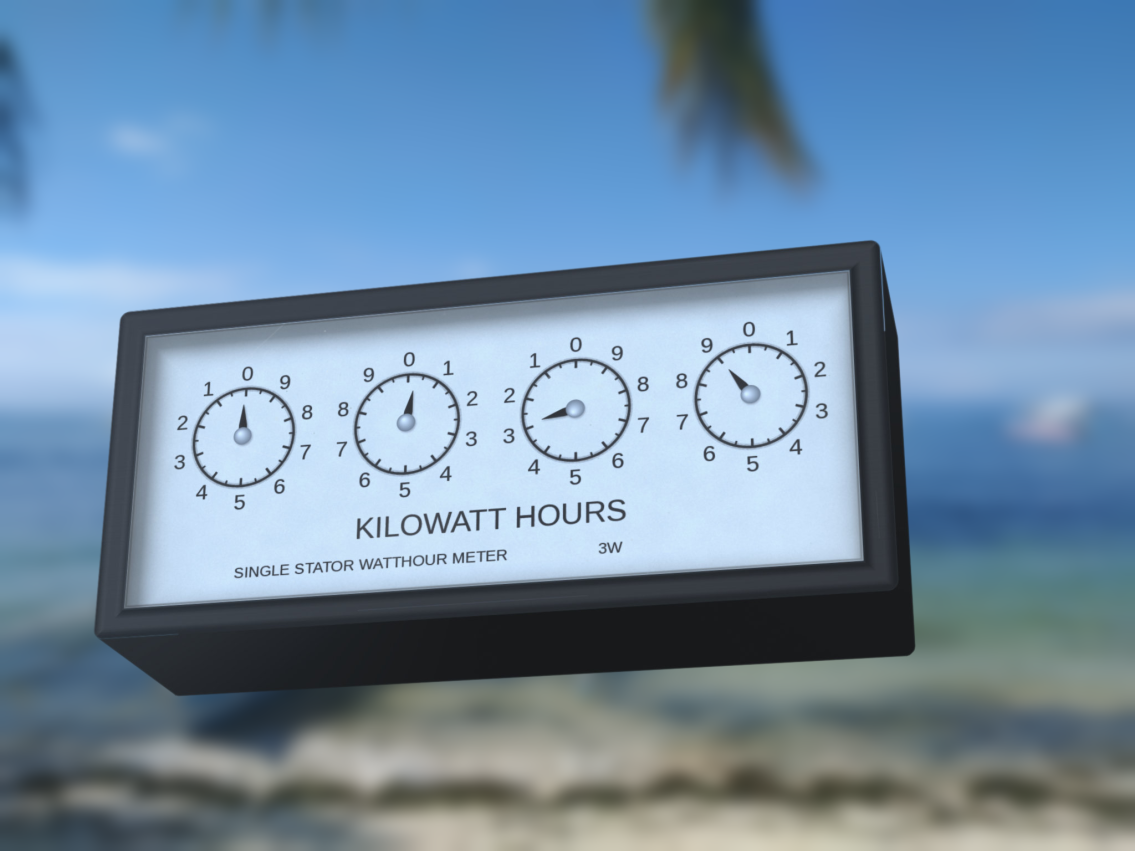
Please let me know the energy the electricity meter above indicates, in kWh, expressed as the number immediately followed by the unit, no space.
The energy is 29kWh
